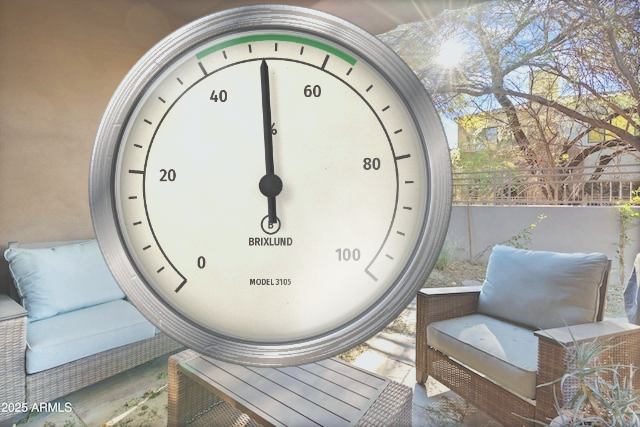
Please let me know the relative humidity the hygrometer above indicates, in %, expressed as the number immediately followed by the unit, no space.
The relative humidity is 50%
